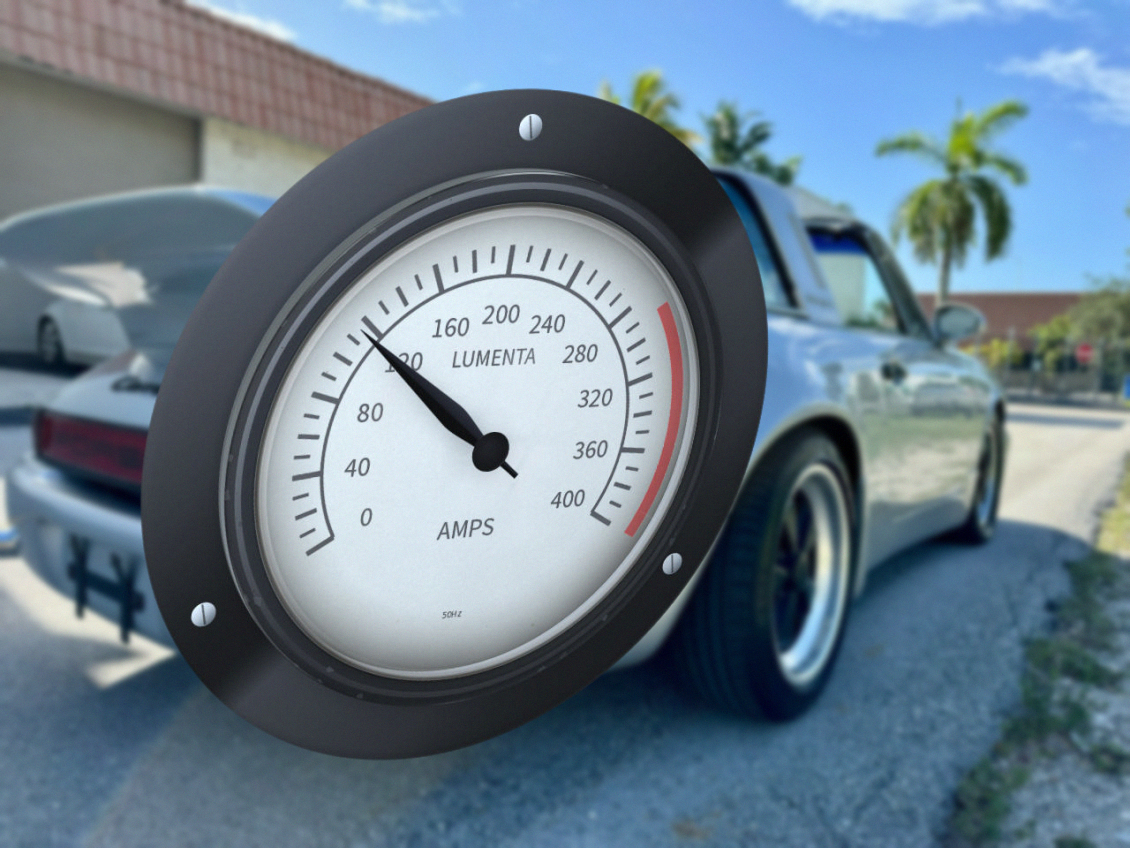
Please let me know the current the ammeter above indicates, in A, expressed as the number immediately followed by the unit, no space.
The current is 115A
